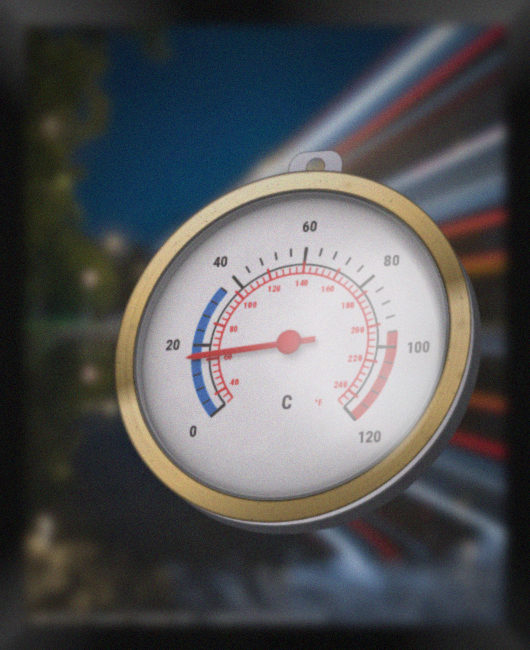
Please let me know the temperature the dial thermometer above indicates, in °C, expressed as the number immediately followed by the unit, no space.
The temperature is 16°C
